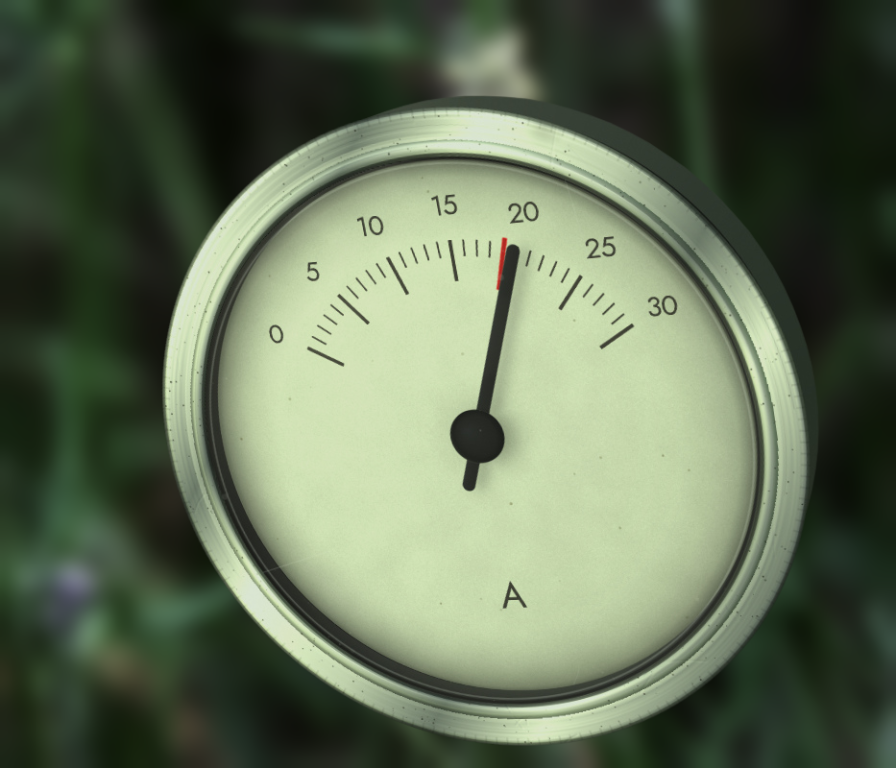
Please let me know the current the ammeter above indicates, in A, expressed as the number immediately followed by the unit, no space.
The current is 20A
